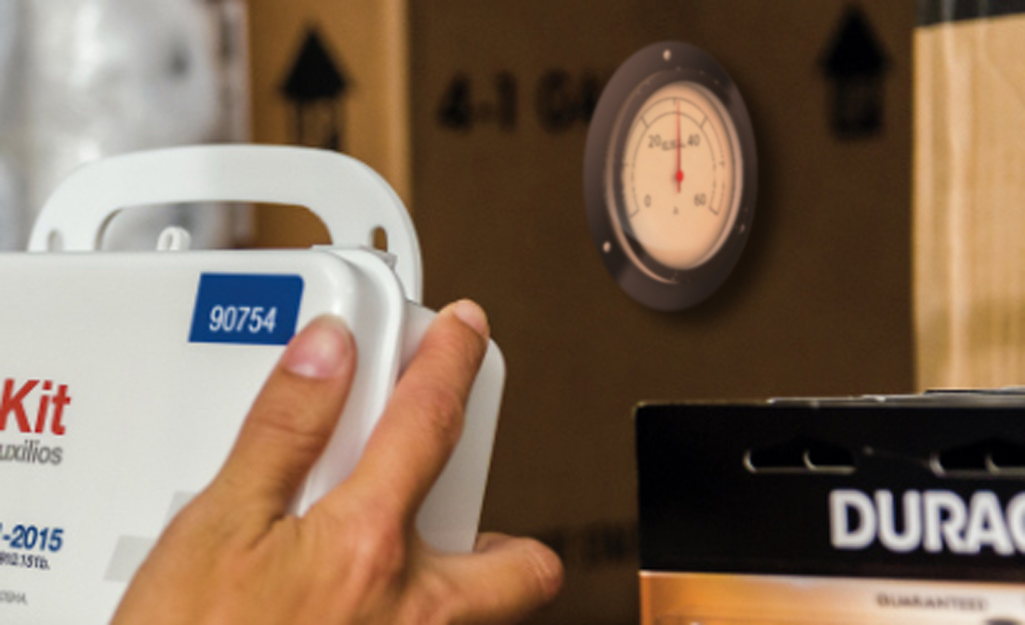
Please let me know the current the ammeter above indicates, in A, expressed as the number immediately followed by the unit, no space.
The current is 30A
